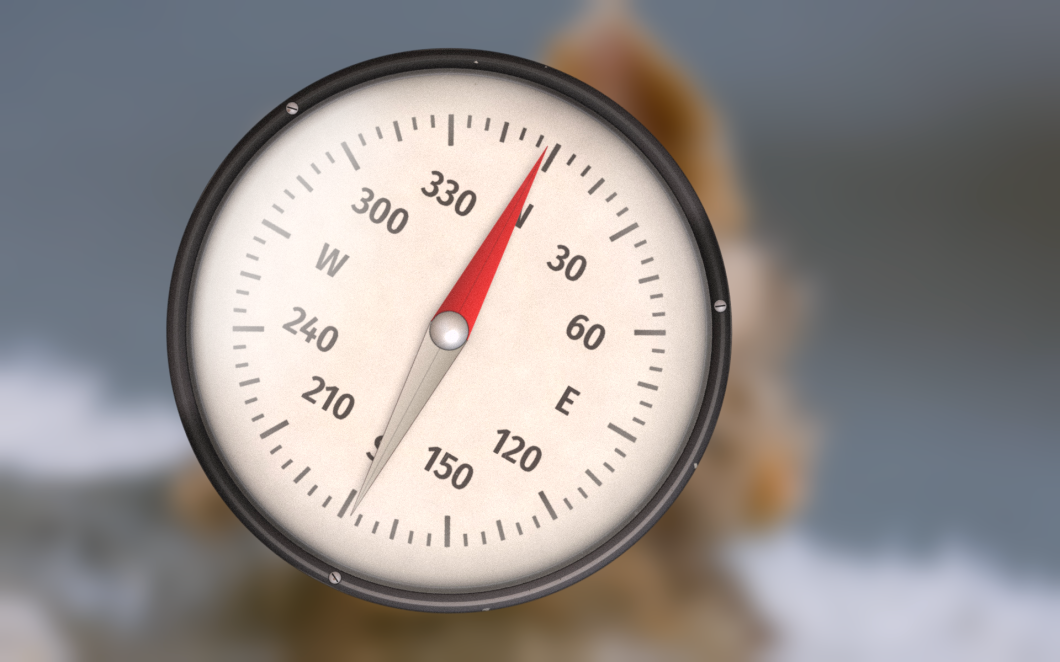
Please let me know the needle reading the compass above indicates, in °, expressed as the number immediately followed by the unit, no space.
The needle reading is 357.5°
